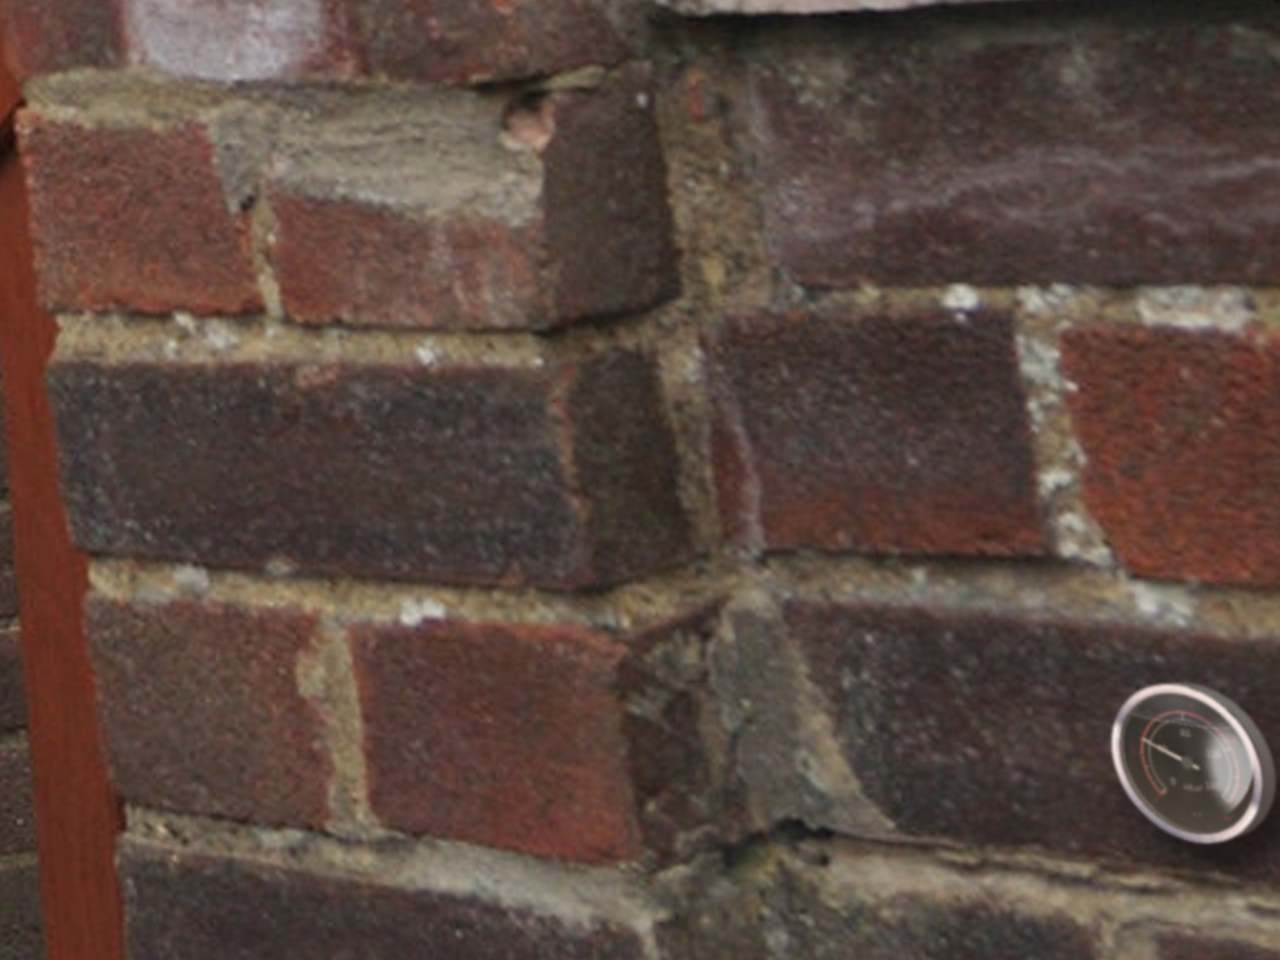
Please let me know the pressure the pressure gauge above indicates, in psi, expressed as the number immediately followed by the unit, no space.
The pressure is 40psi
